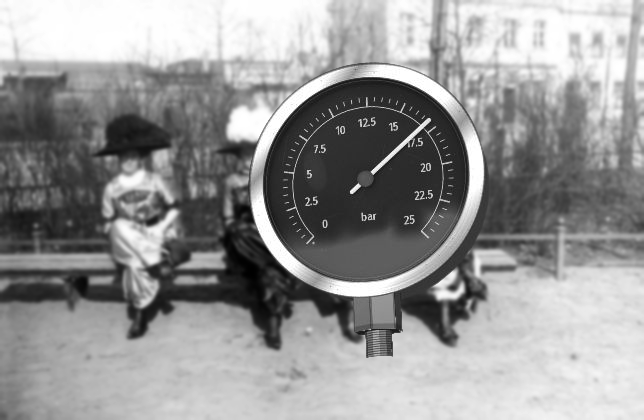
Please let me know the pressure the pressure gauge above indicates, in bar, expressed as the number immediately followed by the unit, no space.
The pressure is 17bar
